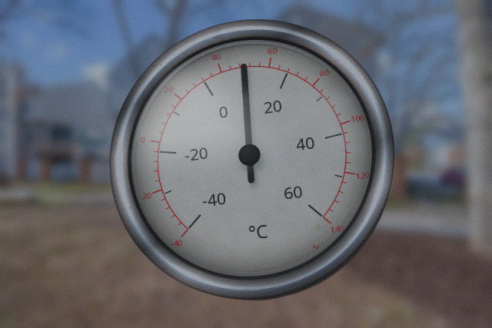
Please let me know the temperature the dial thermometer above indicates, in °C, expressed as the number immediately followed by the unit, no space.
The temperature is 10°C
